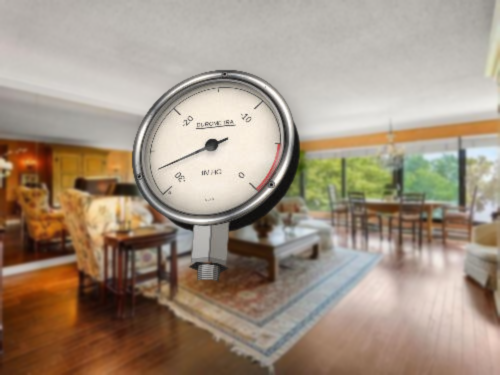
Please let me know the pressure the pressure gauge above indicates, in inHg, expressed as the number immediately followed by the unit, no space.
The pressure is -27.5inHg
